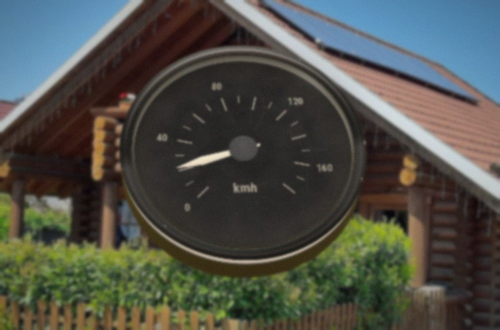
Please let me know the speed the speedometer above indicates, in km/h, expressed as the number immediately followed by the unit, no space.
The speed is 20km/h
